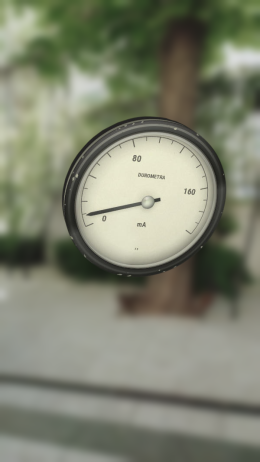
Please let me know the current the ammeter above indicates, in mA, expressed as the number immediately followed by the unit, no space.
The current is 10mA
